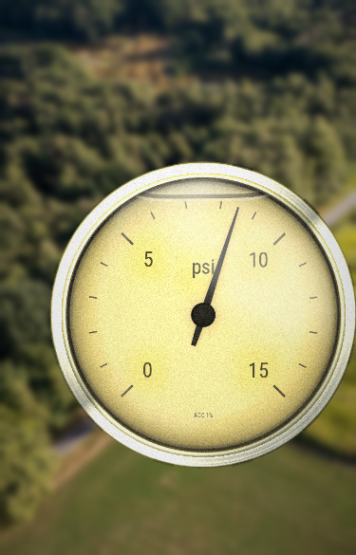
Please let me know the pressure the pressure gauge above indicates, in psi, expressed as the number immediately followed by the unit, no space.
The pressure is 8.5psi
